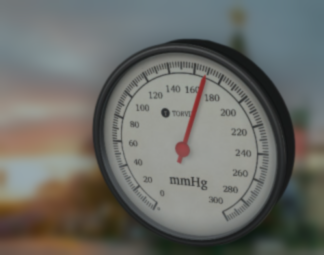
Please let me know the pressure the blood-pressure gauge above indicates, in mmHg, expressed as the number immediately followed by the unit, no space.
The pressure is 170mmHg
